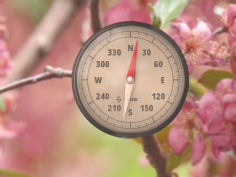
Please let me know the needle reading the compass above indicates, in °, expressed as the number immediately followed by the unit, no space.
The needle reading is 10°
